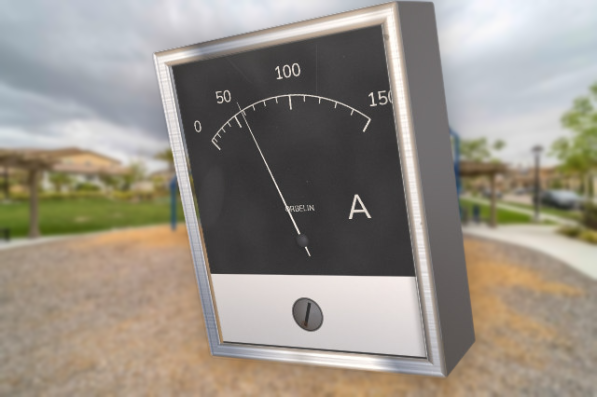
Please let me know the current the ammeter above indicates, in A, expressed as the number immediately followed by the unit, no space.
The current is 60A
